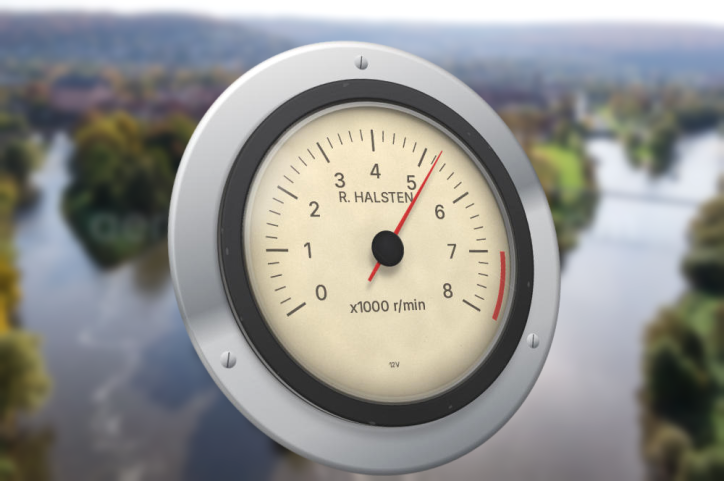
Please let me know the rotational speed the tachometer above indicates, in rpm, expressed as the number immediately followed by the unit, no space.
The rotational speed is 5200rpm
